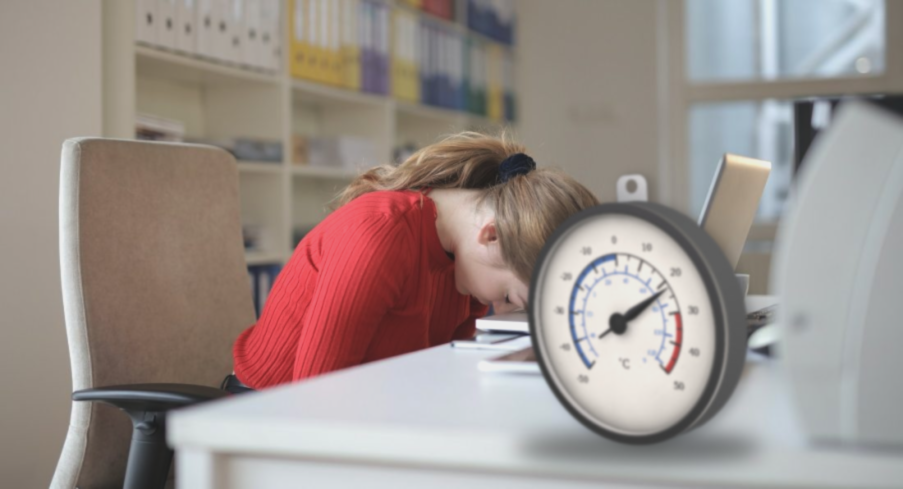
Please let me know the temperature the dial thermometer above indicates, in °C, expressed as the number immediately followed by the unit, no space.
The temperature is 22.5°C
